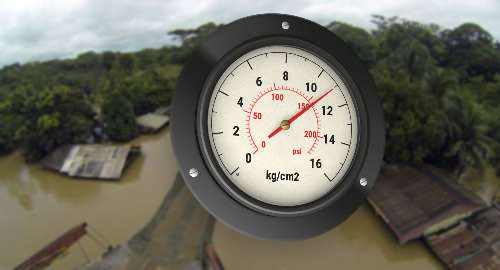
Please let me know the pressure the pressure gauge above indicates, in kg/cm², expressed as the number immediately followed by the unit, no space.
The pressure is 11kg/cm²
